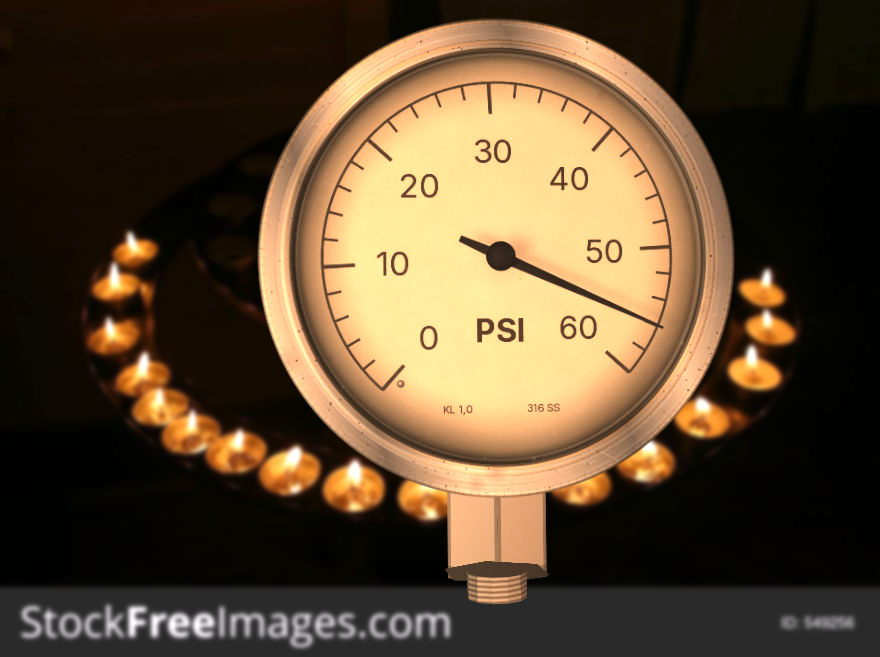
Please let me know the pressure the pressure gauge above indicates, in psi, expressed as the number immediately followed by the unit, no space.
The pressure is 56psi
